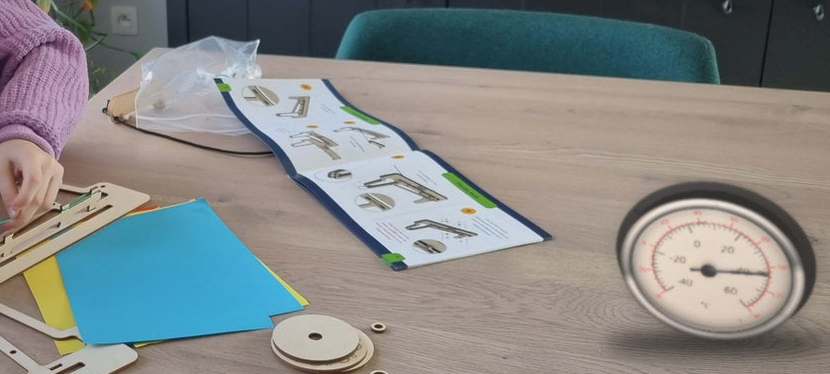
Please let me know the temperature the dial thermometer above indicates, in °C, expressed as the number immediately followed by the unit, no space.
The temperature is 40°C
